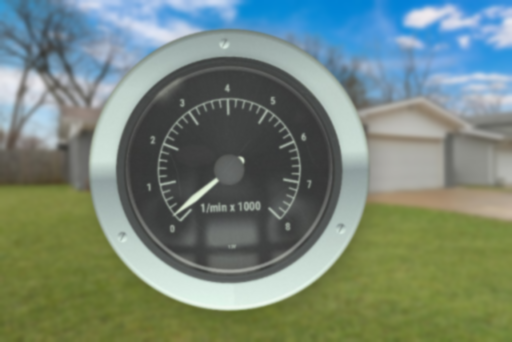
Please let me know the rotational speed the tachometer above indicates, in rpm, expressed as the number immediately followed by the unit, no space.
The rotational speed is 200rpm
